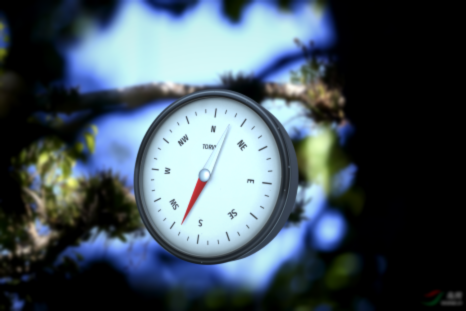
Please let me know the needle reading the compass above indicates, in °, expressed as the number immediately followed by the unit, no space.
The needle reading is 200°
